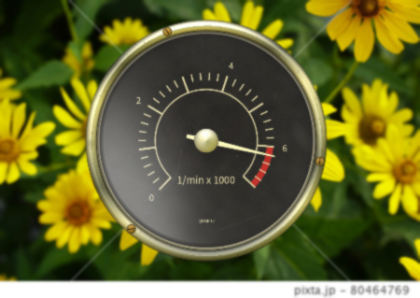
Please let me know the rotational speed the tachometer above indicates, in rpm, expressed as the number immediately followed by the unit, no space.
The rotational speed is 6200rpm
